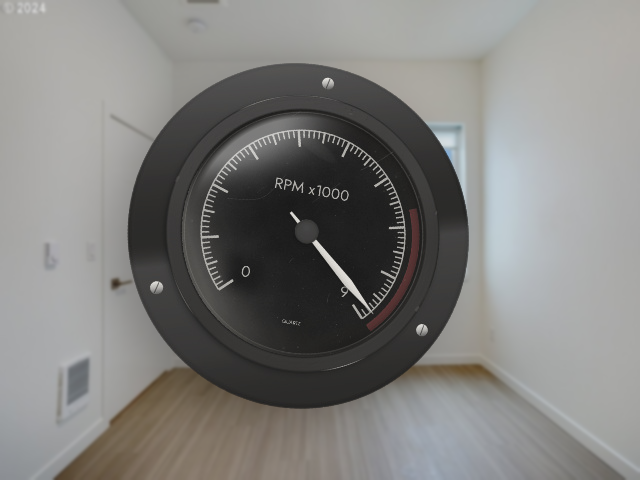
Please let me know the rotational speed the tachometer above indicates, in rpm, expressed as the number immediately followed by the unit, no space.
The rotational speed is 8800rpm
